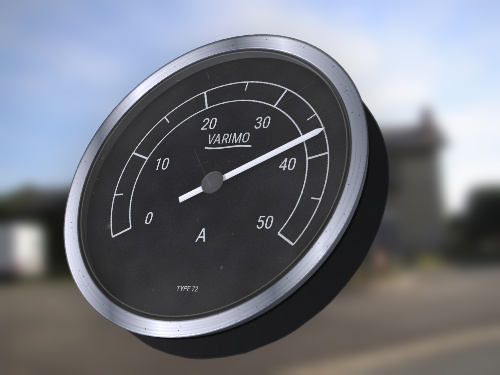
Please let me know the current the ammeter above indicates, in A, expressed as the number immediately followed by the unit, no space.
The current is 37.5A
